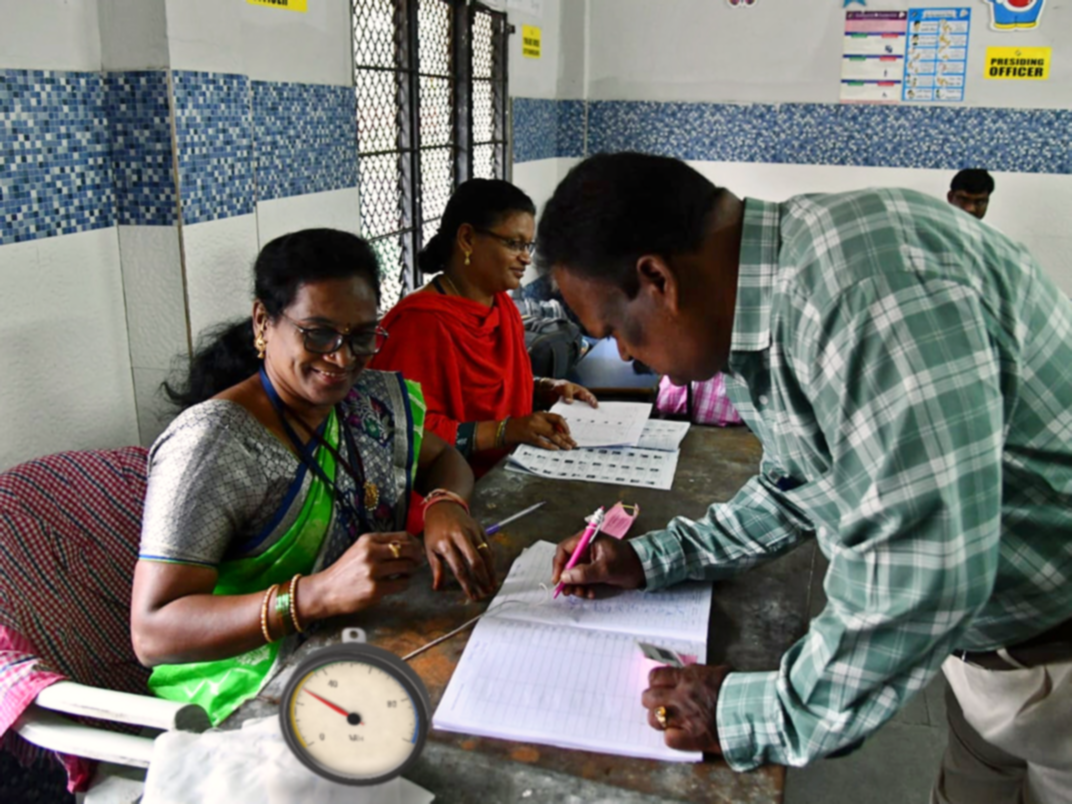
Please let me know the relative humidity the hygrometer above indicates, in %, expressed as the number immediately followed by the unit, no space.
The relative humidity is 28%
